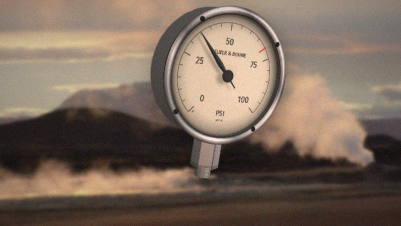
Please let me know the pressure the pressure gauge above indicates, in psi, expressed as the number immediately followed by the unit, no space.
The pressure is 35psi
